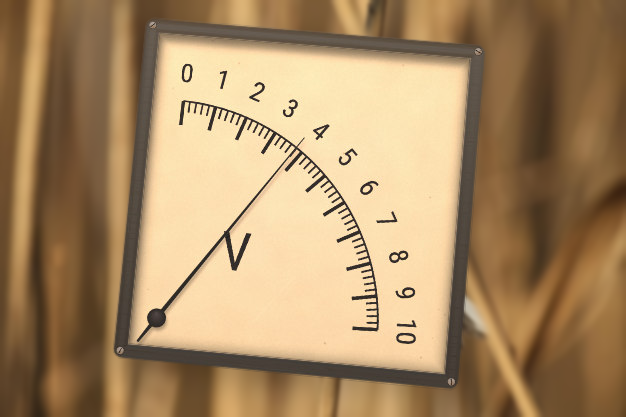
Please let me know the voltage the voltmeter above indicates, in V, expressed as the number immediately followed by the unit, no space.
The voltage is 3.8V
